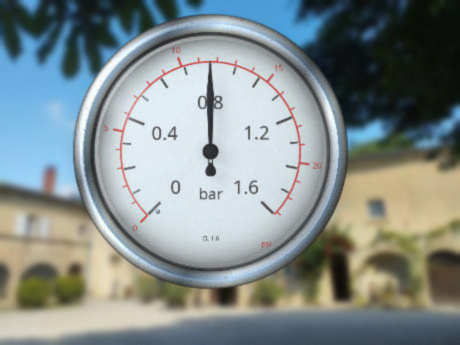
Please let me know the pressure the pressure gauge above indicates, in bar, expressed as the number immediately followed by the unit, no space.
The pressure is 0.8bar
